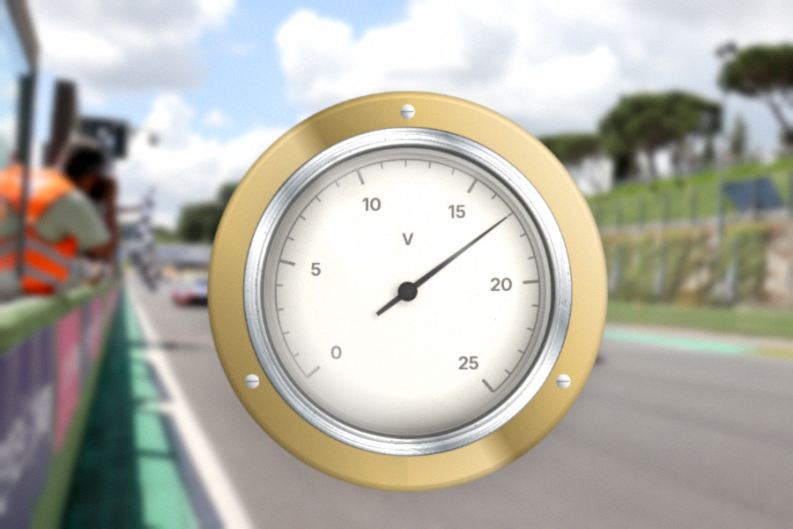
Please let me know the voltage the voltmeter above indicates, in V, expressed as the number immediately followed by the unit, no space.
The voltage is 17V
